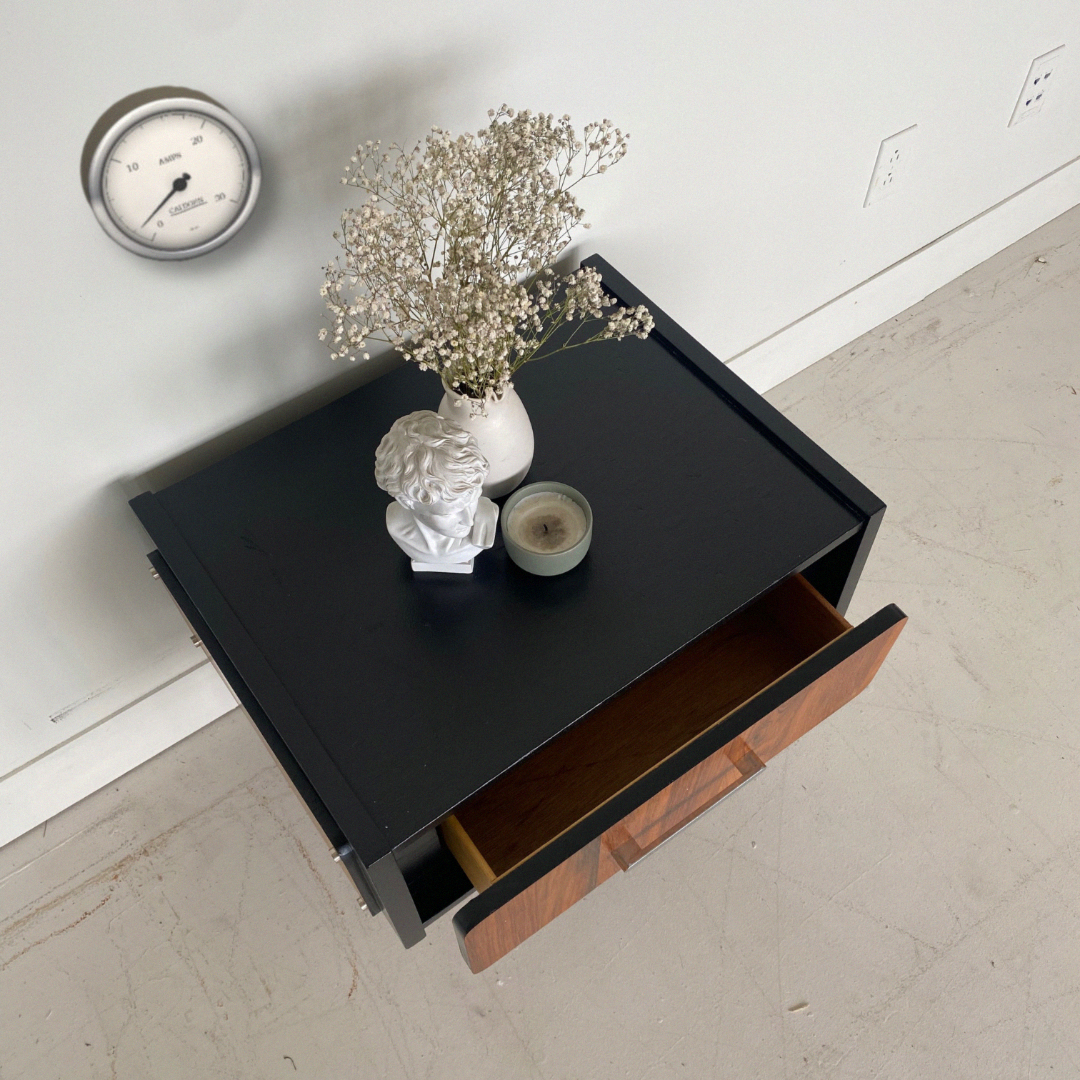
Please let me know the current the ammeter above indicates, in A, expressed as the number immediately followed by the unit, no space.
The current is 2A
